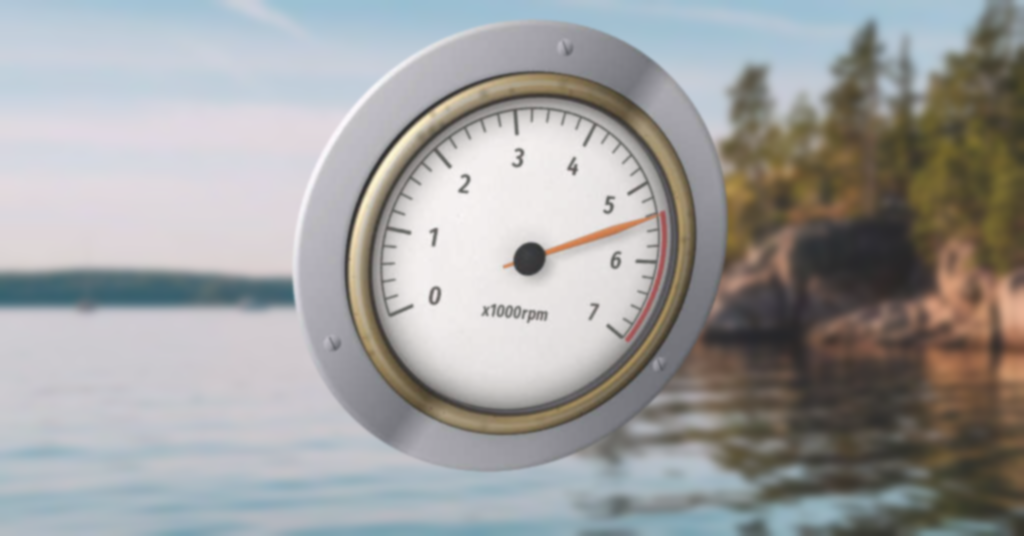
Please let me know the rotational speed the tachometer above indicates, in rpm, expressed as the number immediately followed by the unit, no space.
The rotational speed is 5400rpm
